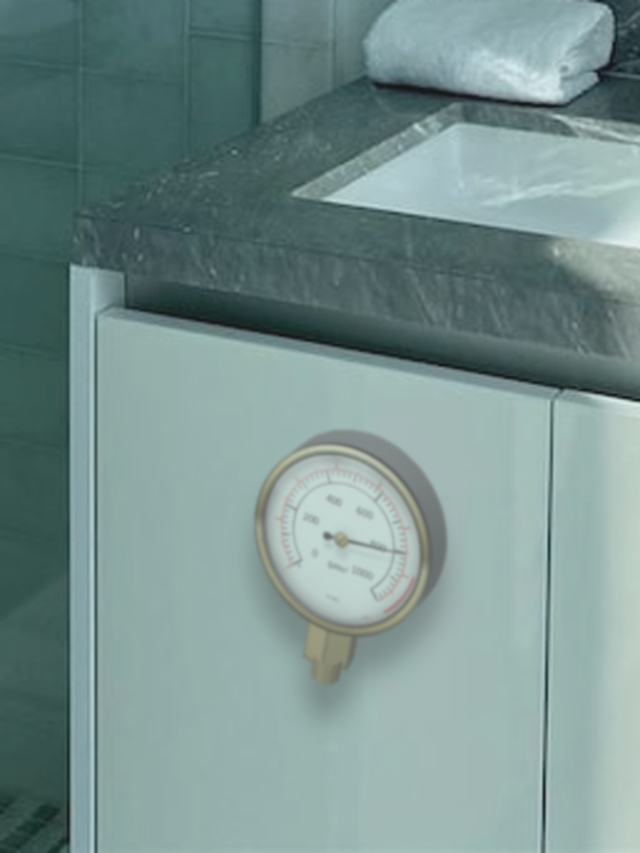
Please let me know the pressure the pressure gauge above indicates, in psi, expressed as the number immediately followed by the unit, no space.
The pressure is 800psi
